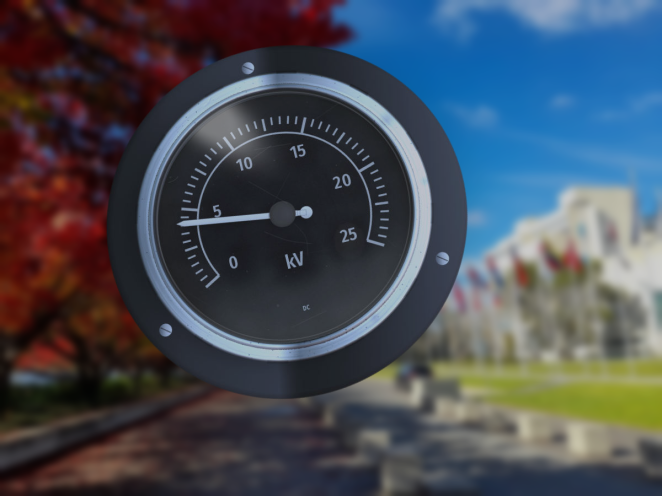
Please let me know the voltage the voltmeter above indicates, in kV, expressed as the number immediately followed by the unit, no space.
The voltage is 4kV
